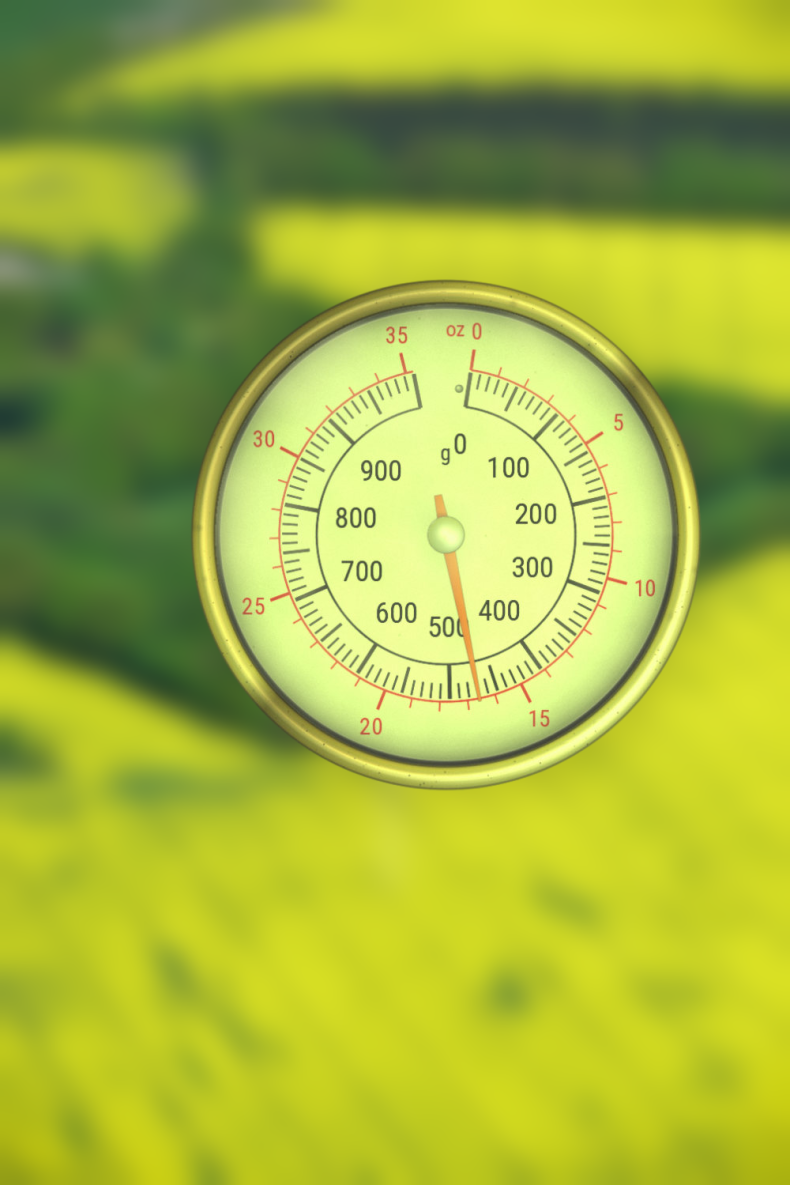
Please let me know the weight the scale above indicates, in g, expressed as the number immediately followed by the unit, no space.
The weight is 470g
